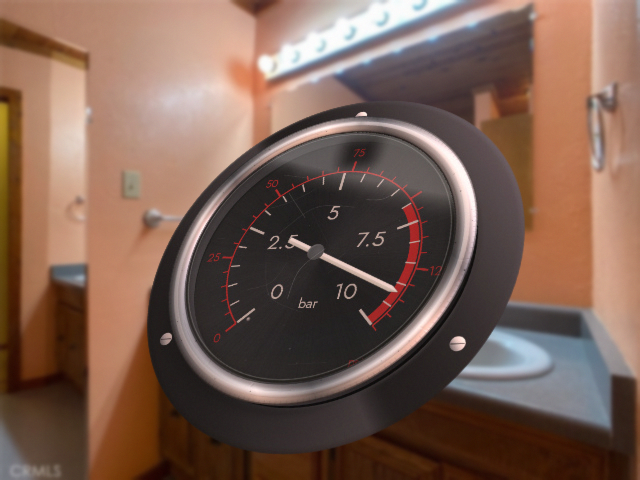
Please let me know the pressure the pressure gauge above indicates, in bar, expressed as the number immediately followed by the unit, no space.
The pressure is 9.25bar
